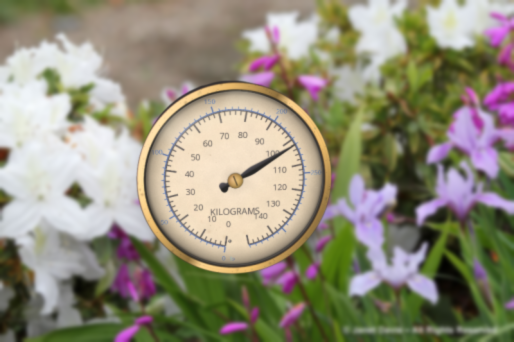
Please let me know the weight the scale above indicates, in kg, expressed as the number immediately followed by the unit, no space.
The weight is 102kg
